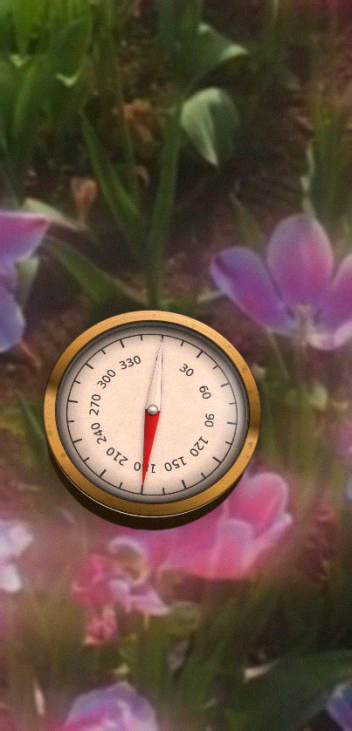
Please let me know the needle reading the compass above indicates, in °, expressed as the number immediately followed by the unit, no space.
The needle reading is 180°
